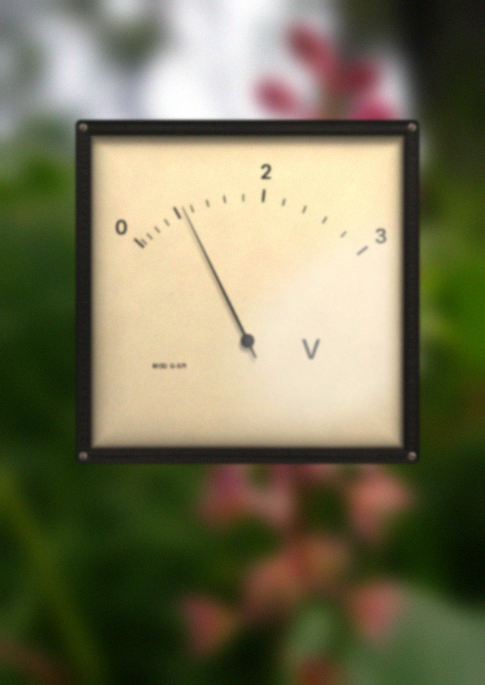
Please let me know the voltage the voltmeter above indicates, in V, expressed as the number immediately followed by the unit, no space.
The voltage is 1.1V
